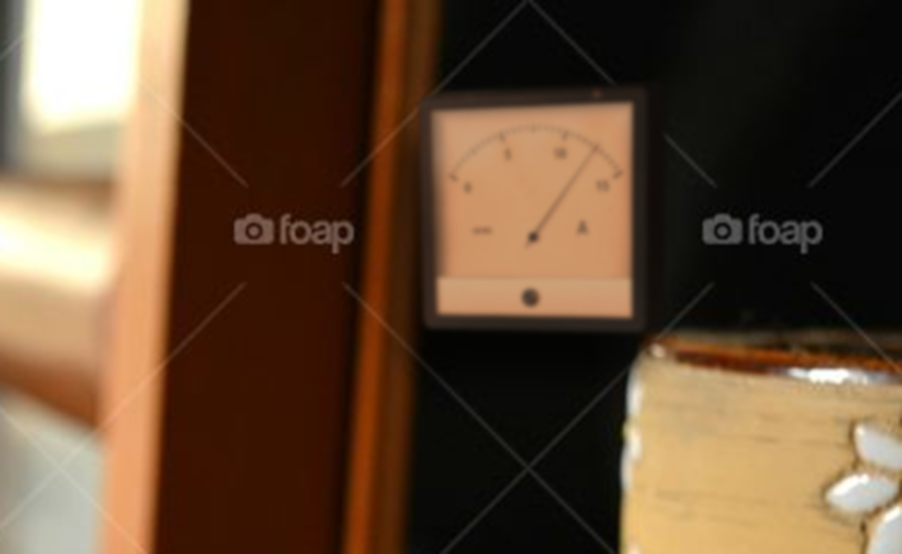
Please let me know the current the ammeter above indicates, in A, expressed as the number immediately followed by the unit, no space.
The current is 12.5A
